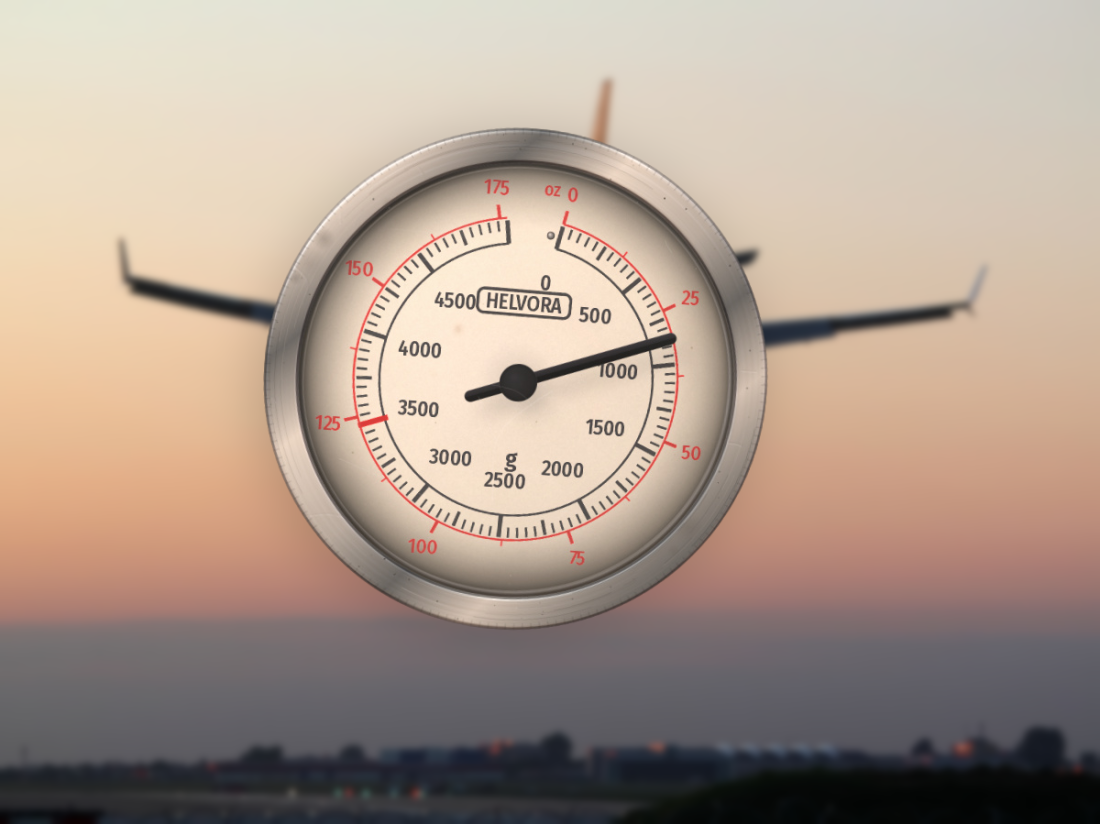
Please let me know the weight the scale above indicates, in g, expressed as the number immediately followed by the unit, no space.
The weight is 850g
